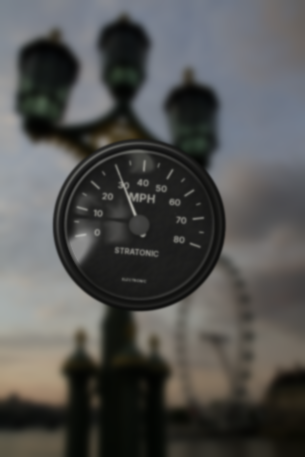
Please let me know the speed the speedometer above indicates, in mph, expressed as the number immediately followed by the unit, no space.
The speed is 30mph
